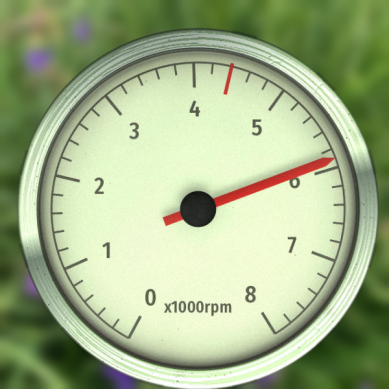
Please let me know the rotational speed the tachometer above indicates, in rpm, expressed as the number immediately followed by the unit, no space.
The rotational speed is 5900rpm
